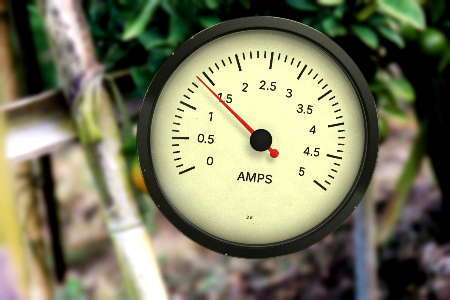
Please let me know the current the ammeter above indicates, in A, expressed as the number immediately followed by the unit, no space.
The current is 1.4A
